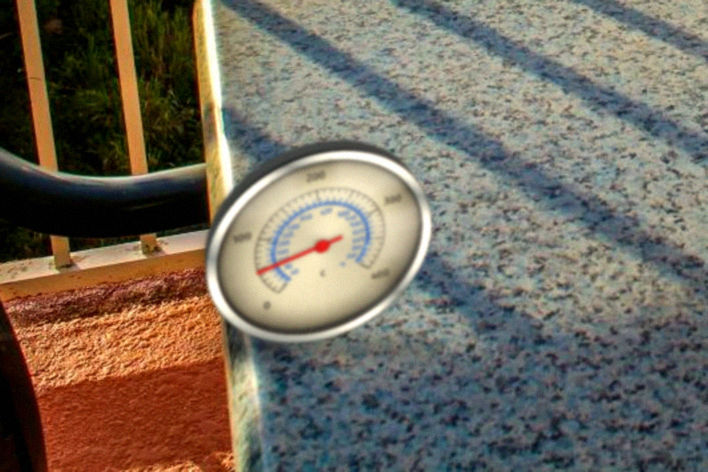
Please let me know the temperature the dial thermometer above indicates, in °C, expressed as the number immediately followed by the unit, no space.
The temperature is 50°C
